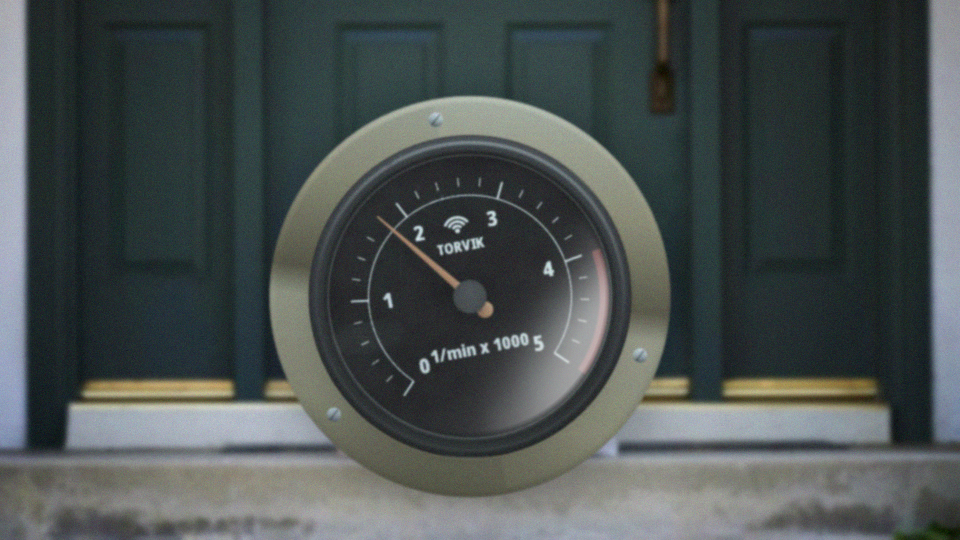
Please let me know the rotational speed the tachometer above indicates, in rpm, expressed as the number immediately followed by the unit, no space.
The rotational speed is 1800rpm
